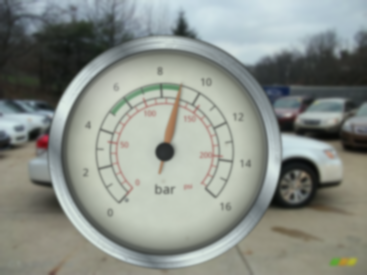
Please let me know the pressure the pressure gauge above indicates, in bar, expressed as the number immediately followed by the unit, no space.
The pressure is 9bar
